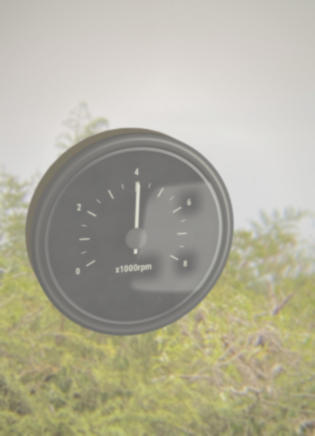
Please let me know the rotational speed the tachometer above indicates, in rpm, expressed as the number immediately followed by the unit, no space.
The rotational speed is 4000rpm
